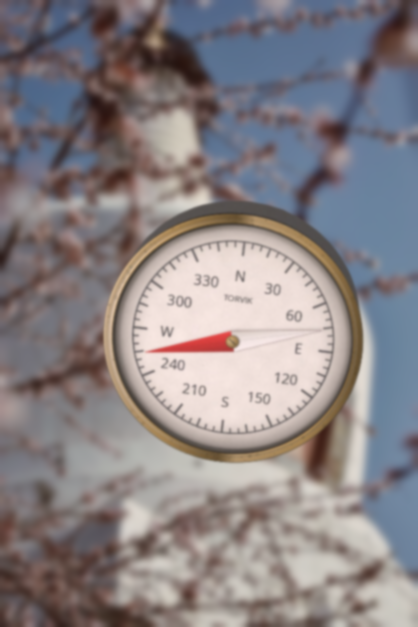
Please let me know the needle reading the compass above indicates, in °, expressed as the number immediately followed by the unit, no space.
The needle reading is 255°
